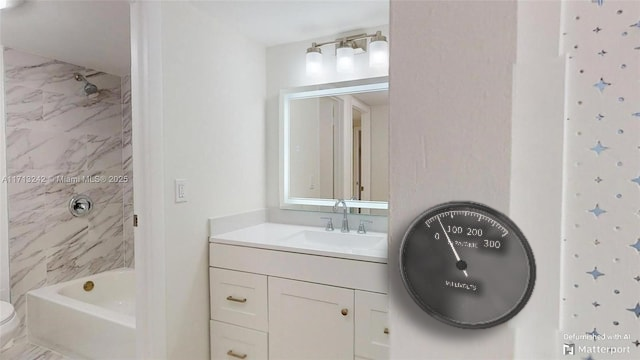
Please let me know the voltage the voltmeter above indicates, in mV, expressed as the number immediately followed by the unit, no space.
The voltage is 50mV
